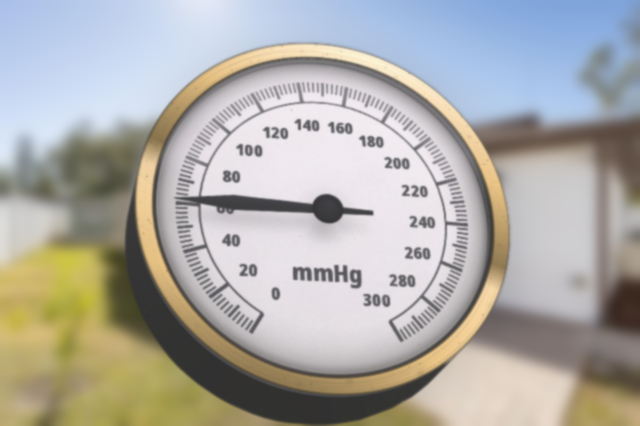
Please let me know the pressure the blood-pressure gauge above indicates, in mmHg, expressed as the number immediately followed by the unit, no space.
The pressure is 60mmHg
